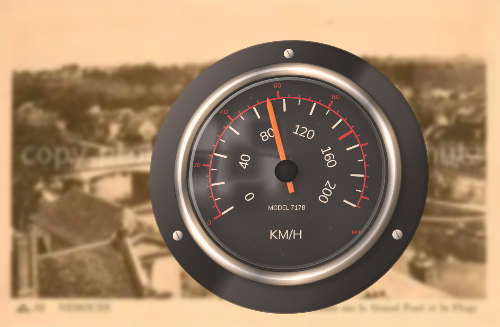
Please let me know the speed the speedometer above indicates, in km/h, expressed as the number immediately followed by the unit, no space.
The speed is 90km/h
